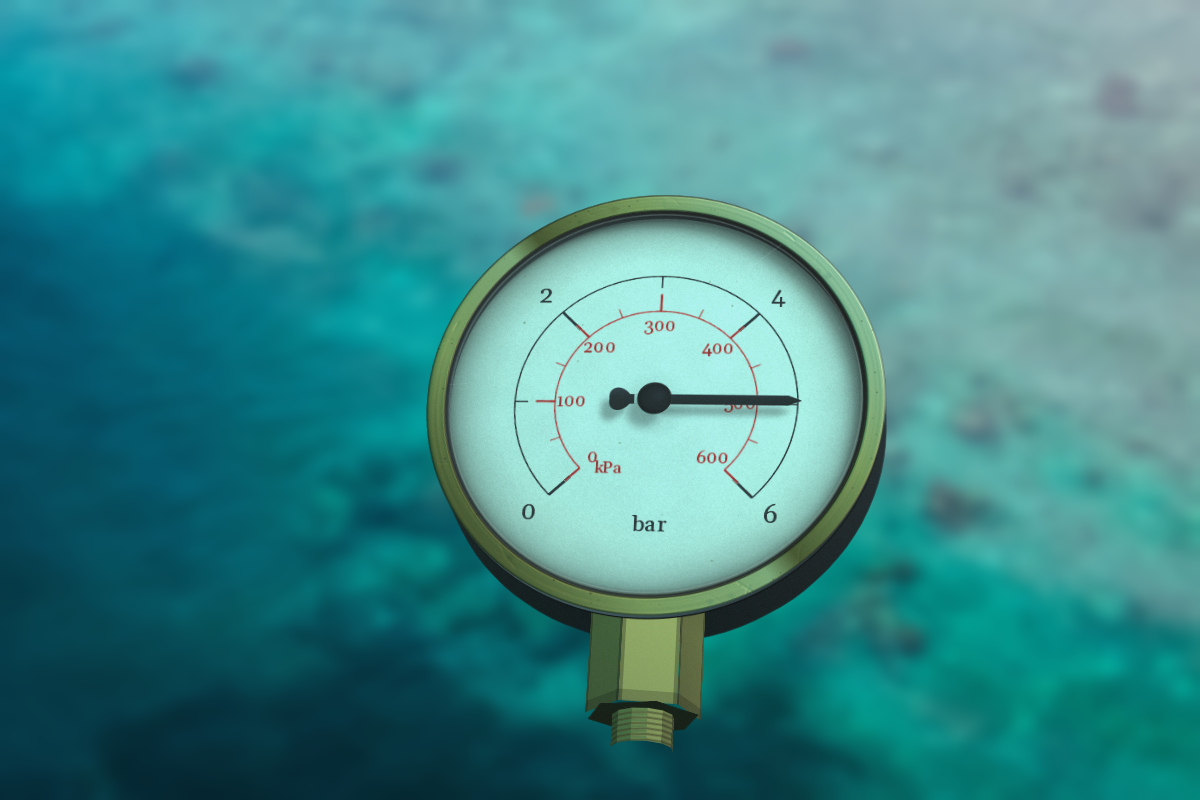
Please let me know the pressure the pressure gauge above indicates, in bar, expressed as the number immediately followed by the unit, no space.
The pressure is 5bar
